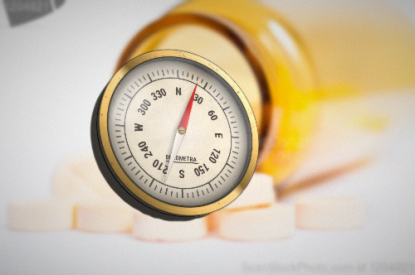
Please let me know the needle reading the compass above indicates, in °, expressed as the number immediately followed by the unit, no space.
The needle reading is 20°
